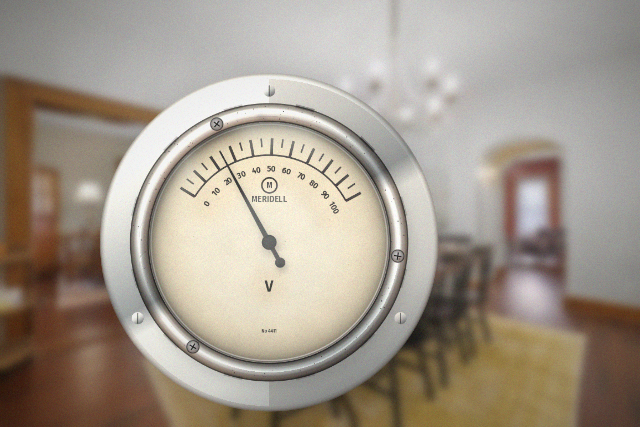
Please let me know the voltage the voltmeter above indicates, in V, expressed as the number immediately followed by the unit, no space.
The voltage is 25V
